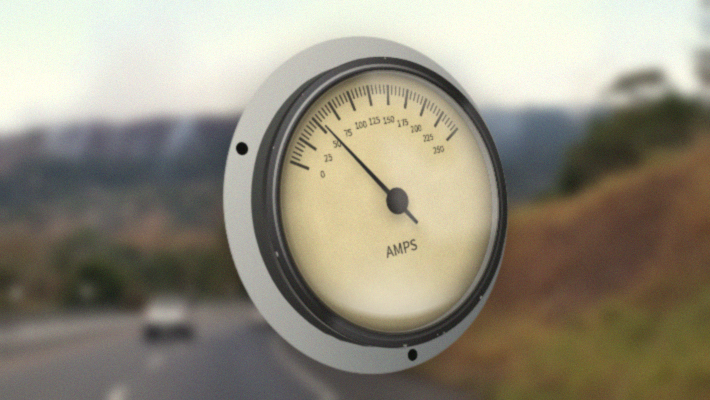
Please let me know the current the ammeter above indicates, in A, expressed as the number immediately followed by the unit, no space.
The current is 50A
